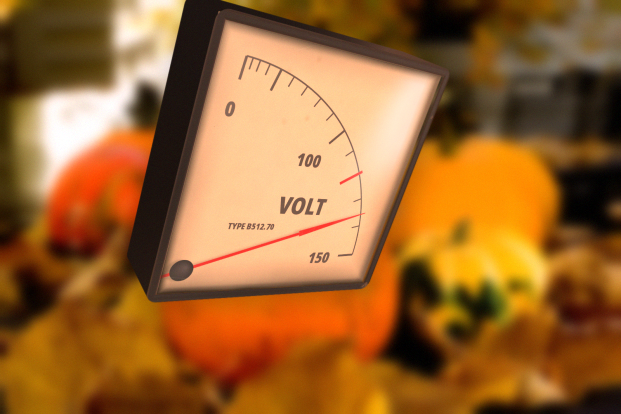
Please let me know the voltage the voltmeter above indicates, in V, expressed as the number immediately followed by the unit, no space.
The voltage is 135V
